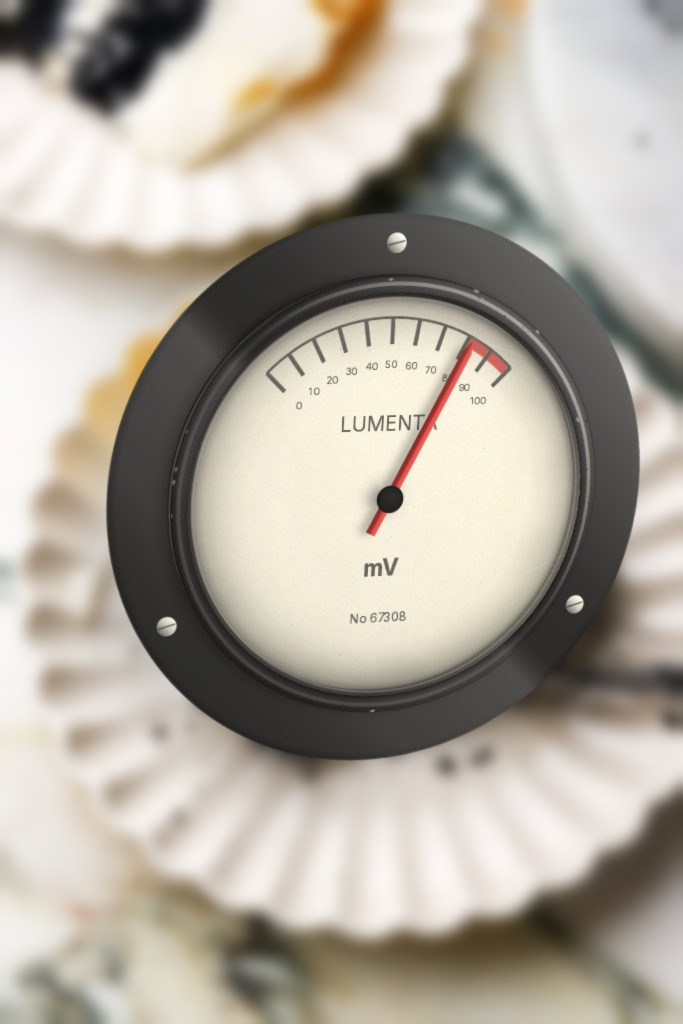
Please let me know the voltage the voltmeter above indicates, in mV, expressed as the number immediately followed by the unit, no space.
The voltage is 80mV
